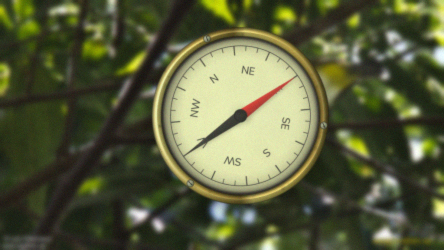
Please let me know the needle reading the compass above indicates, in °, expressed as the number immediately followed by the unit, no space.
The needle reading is 90°
